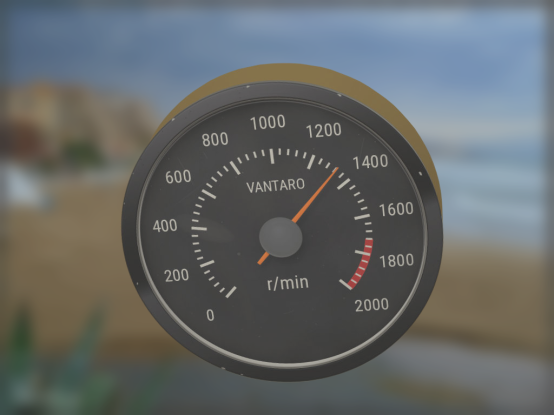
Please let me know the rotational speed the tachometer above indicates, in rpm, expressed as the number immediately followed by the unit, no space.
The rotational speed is 1320rpm
